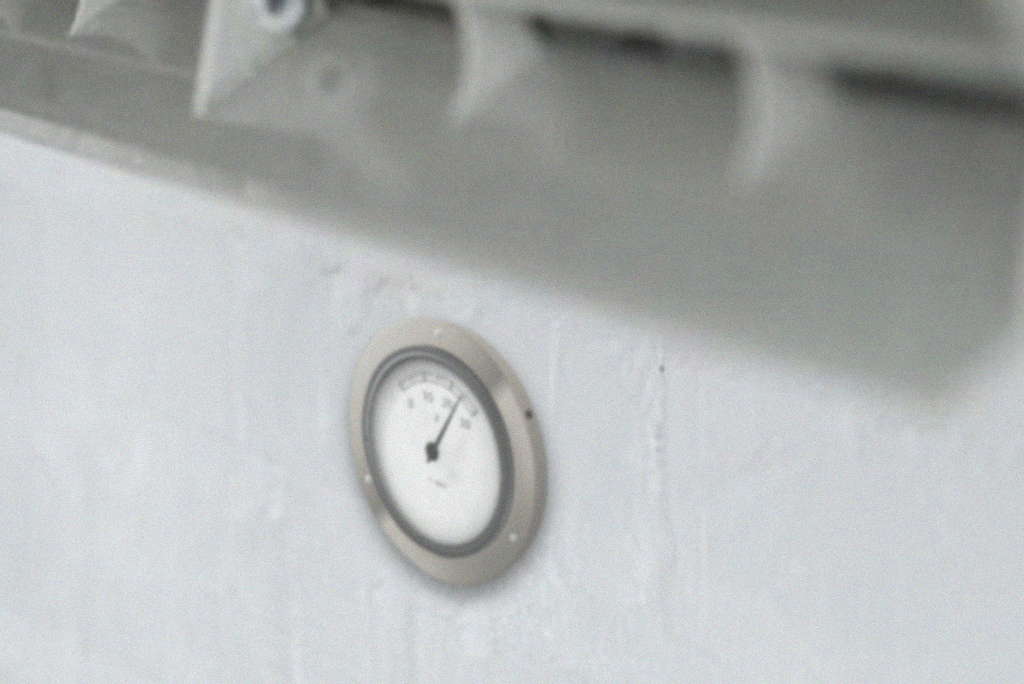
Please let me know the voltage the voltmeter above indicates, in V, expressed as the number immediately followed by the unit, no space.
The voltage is 25V
